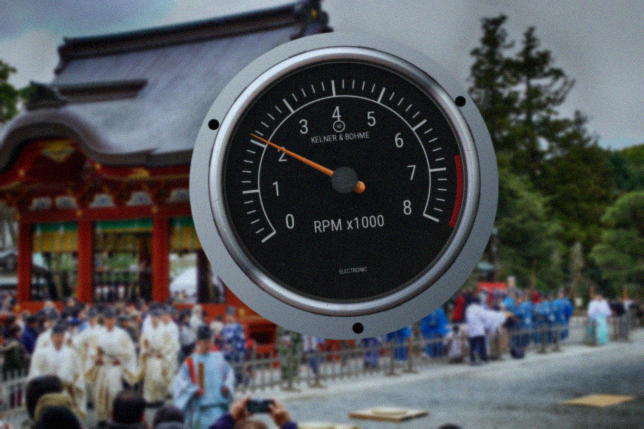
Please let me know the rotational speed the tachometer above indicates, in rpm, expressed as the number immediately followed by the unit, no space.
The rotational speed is 2100rpm
